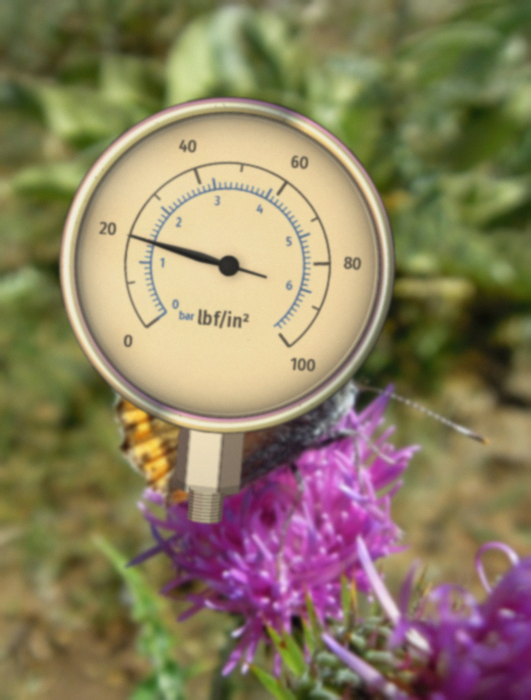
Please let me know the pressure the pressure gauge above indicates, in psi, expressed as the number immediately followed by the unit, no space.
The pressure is 20psi
